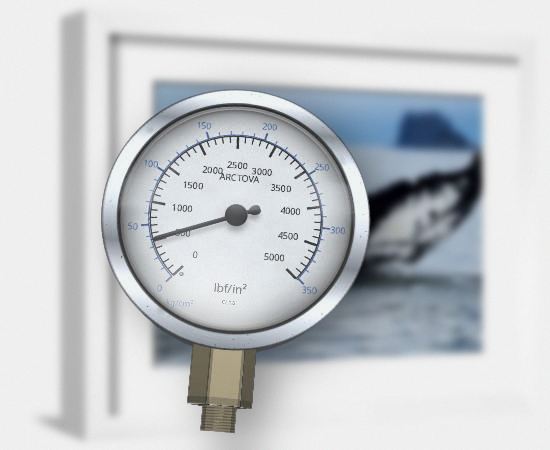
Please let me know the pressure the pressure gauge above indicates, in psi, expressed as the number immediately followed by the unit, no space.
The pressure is 500psi
